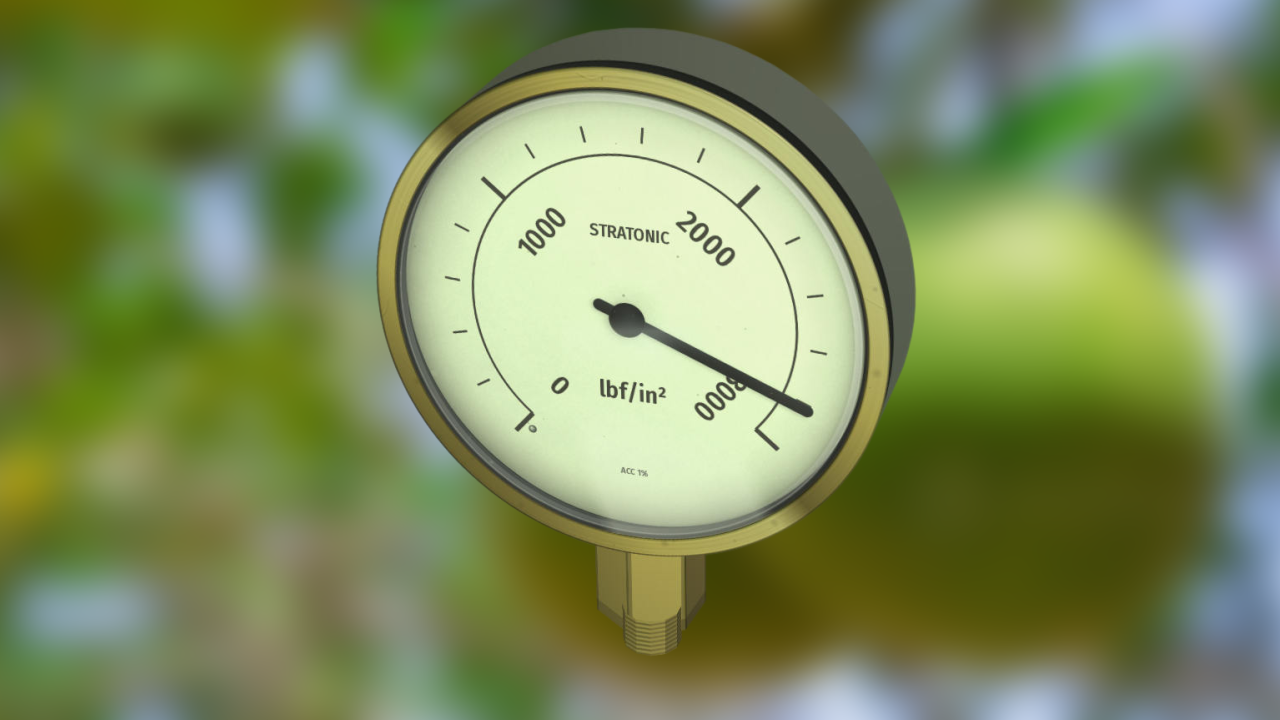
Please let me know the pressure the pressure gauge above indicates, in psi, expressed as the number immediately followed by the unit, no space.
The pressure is 2800psi
